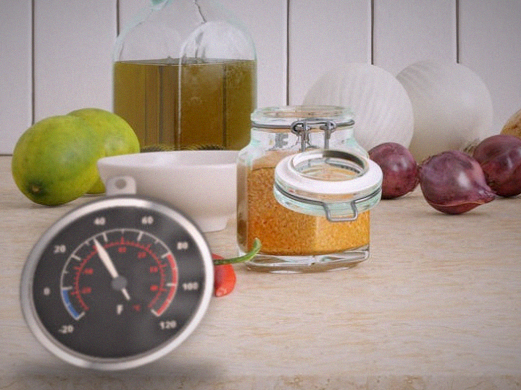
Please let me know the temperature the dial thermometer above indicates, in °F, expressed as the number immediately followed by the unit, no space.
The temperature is 35°F
